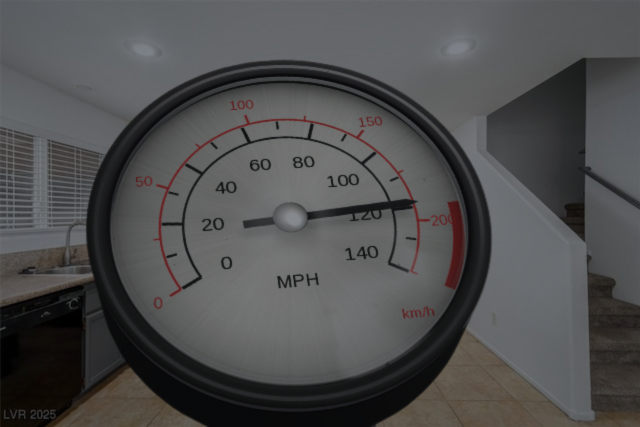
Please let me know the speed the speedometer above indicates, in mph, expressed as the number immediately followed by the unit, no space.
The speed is 120mph
